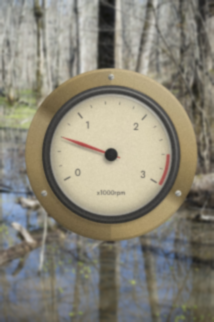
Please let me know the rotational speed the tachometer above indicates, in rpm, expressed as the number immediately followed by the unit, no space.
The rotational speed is 600rpm
